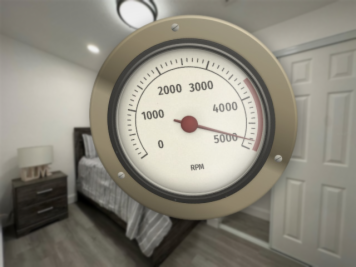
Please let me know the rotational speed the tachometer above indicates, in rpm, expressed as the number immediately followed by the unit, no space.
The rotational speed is 4800rpm
